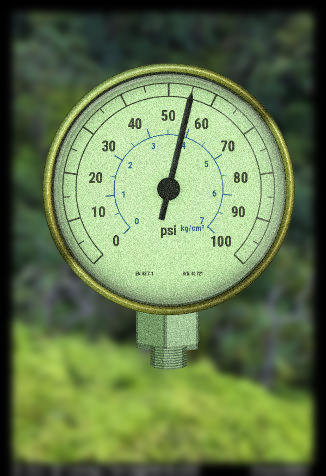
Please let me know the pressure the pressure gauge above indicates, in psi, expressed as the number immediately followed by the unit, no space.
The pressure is 55psi
